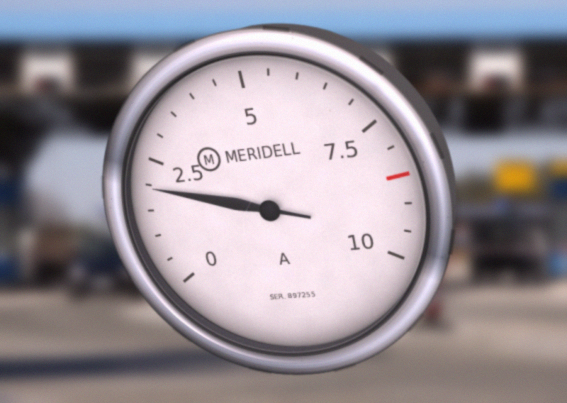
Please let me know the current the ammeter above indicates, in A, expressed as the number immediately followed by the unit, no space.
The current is 2A
